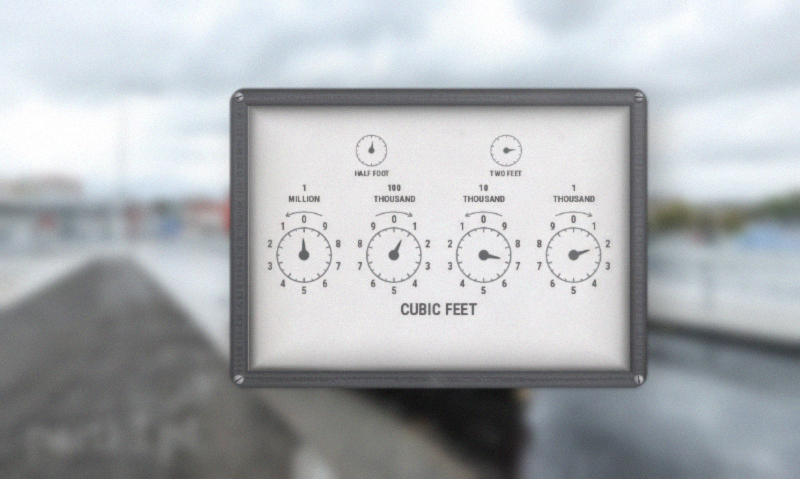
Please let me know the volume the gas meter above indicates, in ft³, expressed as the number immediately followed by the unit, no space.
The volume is 7200ft³
